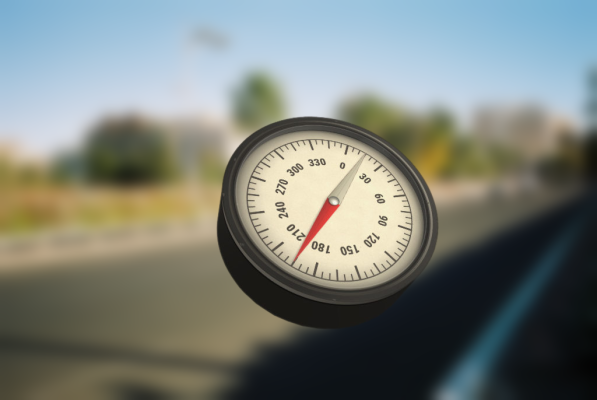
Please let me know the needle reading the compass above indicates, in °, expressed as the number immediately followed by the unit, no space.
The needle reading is 195°
